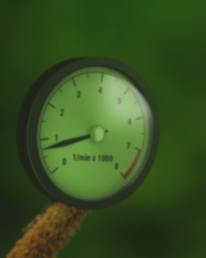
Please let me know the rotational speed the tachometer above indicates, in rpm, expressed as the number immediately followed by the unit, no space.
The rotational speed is 750rpm
